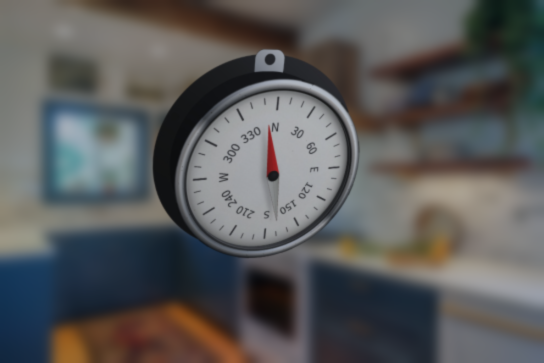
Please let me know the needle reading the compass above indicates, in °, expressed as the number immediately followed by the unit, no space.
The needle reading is 350°
